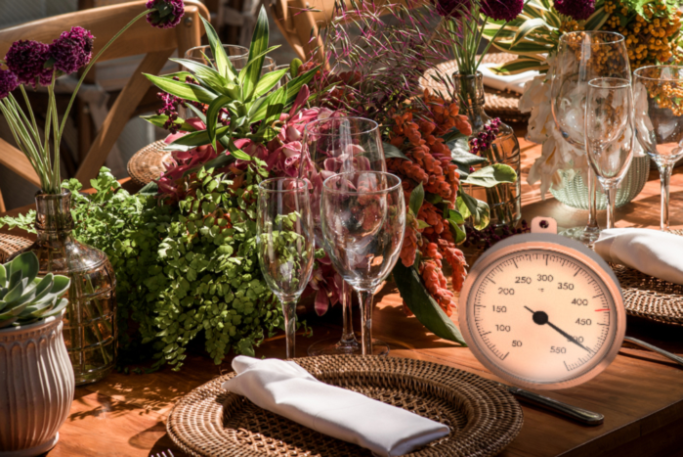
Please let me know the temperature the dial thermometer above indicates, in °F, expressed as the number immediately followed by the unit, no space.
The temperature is 500°F
